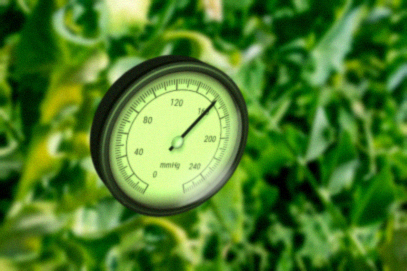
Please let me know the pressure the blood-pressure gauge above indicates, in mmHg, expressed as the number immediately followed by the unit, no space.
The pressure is 160mmHg
